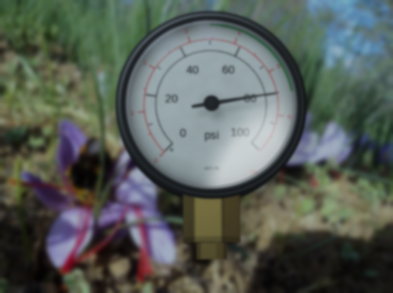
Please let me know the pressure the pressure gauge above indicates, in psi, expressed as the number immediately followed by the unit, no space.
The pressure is 80psi
